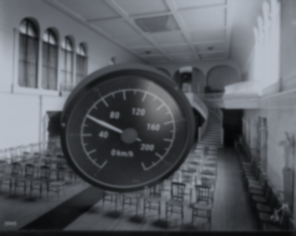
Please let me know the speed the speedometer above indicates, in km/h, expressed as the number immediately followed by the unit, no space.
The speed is 60km/h
